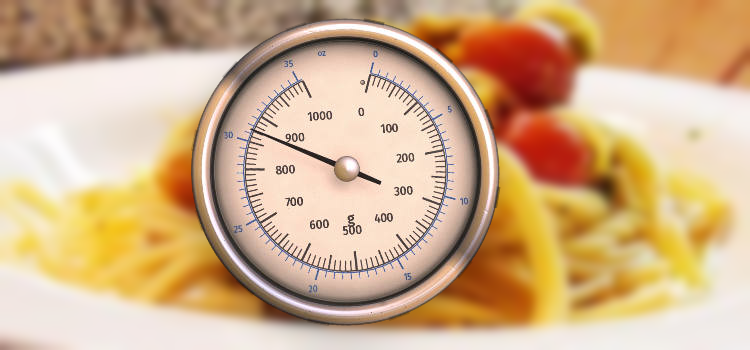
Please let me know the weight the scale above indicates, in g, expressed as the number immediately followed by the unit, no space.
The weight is 870g
